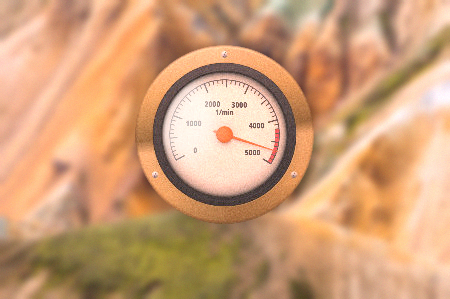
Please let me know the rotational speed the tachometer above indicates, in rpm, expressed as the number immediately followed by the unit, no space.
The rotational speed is 4700rpm
